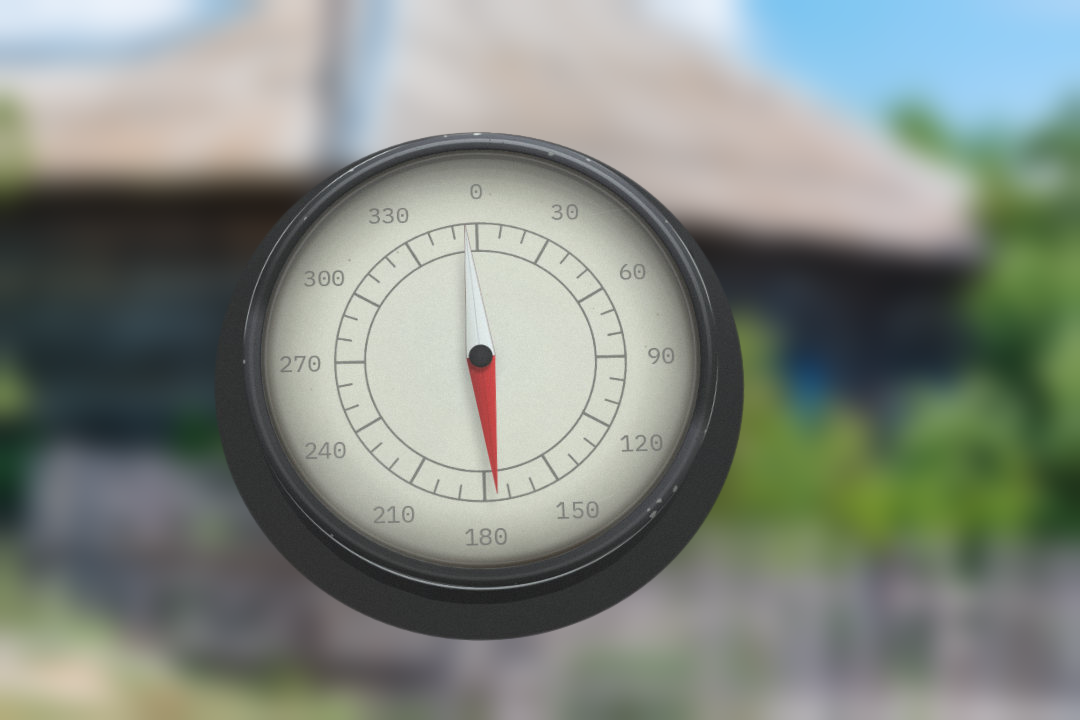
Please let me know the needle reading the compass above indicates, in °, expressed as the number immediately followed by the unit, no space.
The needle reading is 175°
